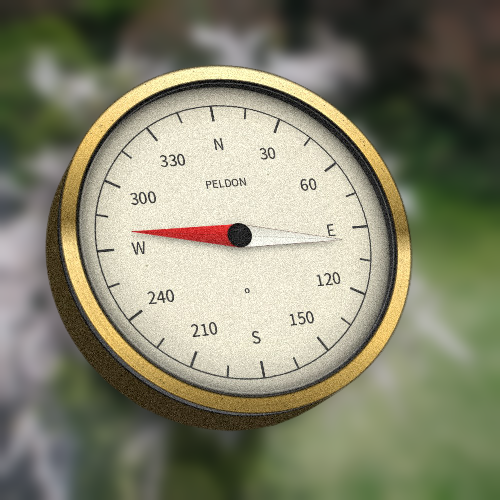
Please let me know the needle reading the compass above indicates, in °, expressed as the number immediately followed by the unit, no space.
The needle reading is 277.5°
